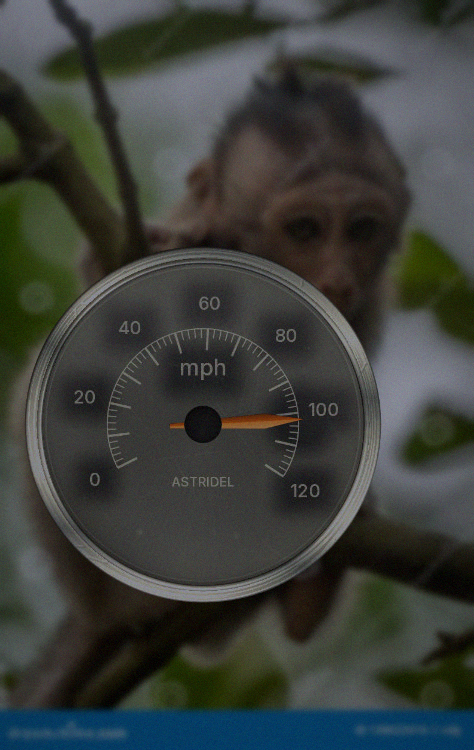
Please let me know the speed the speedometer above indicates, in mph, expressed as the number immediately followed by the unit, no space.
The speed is 102mph
